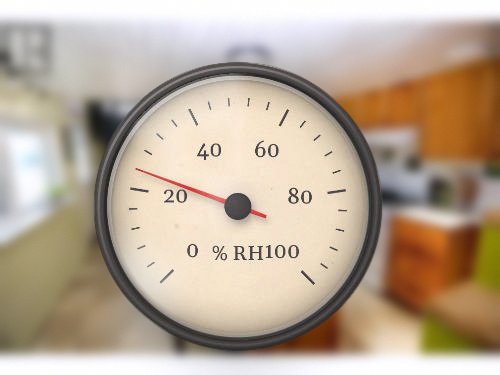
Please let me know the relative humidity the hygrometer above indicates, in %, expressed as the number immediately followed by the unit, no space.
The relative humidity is 24%
